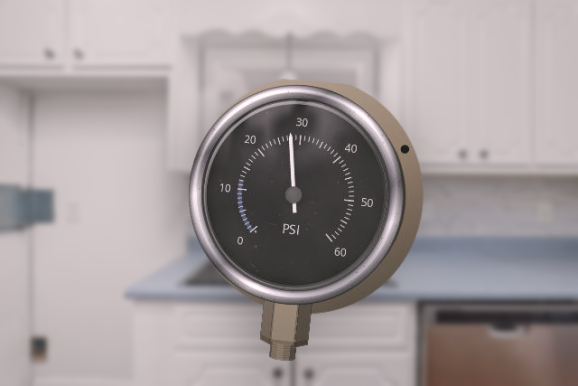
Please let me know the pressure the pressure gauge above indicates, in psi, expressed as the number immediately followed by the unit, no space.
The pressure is 28psi
